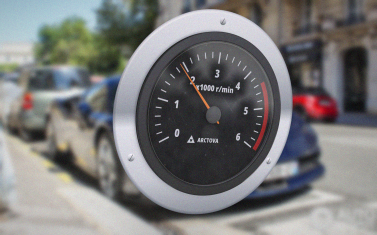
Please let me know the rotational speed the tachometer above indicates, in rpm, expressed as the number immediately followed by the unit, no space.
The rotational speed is 1900rpm
